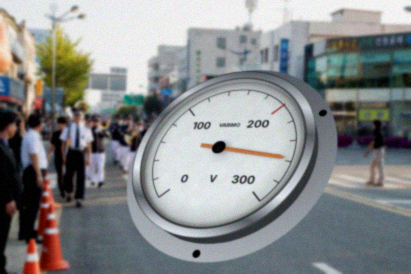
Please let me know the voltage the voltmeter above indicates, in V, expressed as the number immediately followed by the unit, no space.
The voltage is 260V
